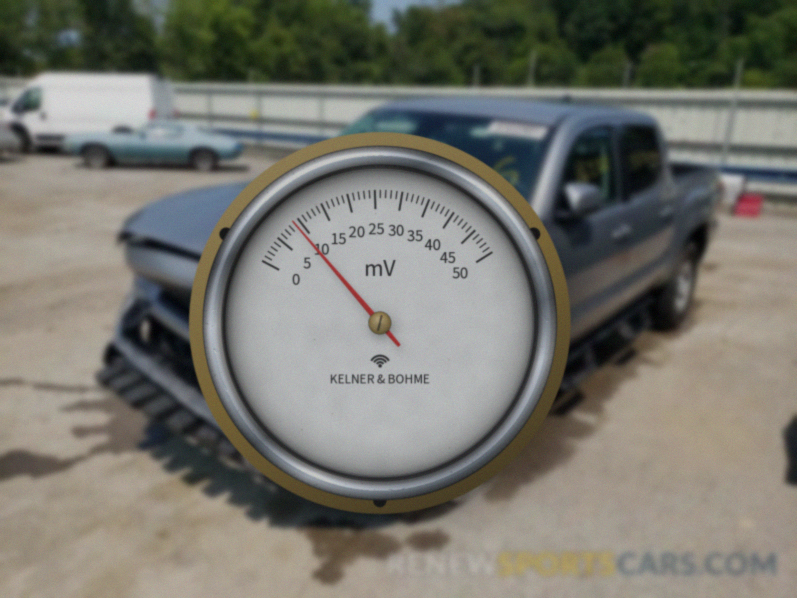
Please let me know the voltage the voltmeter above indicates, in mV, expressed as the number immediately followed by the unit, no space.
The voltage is 9mV
